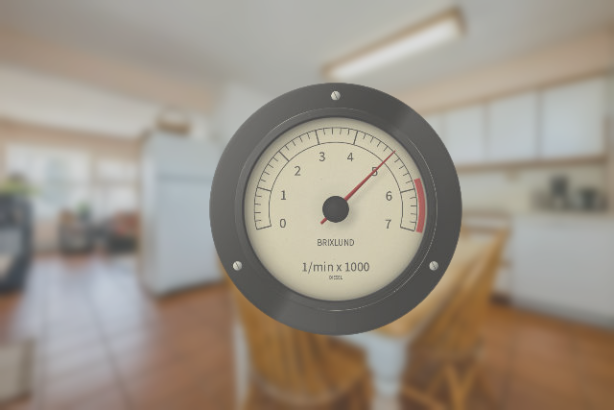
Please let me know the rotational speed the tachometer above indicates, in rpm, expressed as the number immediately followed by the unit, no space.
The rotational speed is 5000rpm
